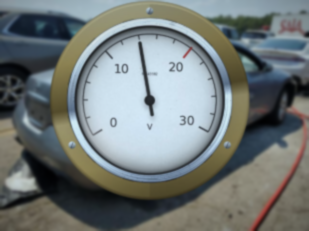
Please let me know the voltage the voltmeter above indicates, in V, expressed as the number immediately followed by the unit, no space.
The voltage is 14V
